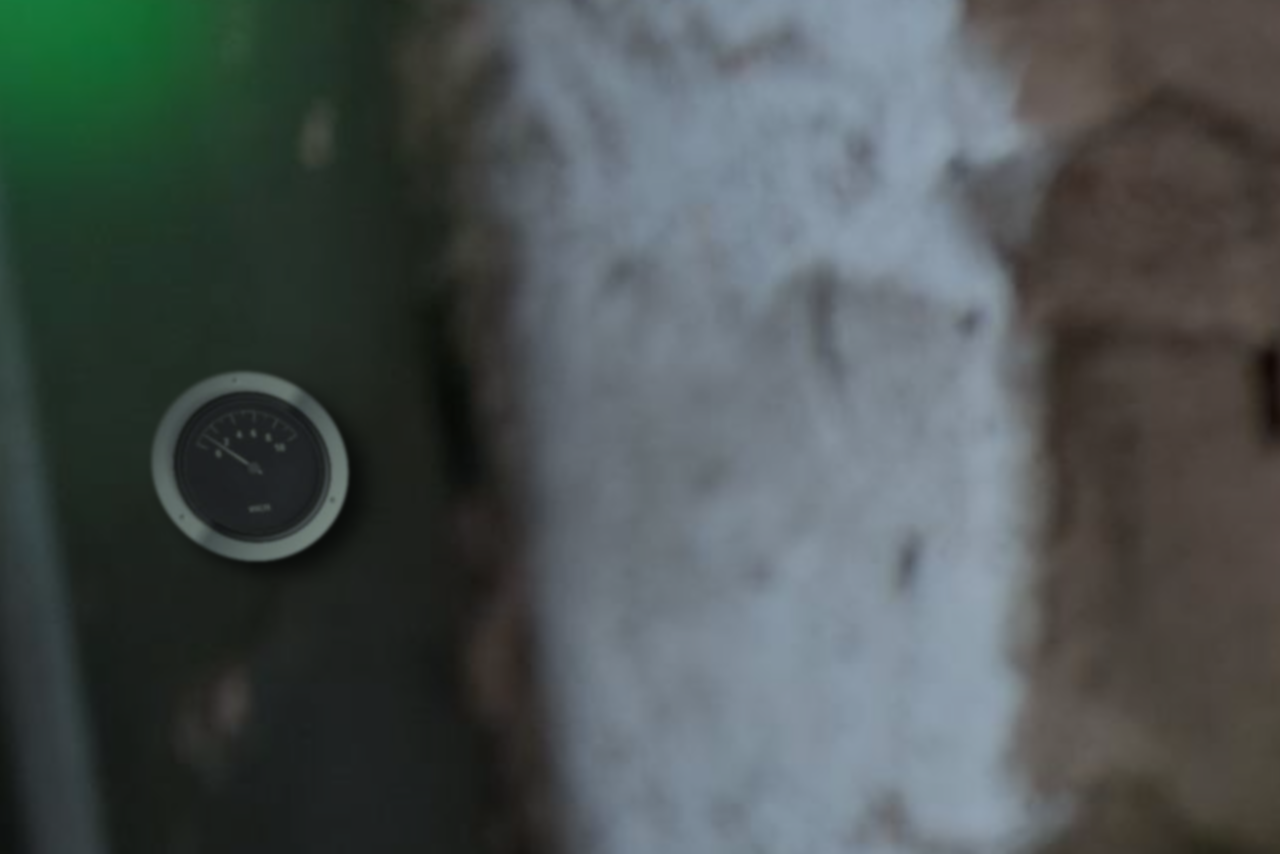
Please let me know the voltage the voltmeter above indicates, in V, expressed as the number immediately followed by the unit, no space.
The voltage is 1V
